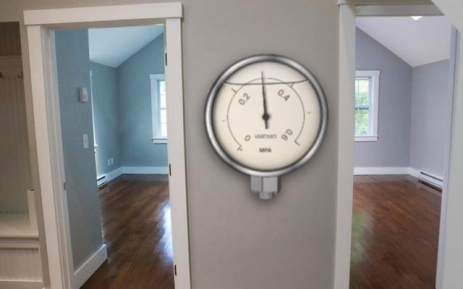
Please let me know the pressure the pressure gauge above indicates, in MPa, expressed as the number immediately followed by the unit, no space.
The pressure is 0.3MPa
